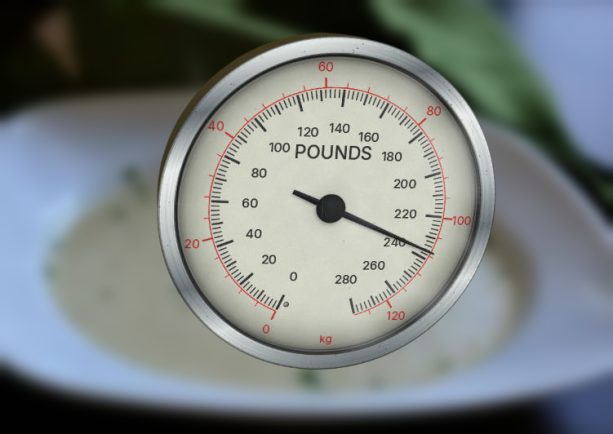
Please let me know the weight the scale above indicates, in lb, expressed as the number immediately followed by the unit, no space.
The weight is 236lb
